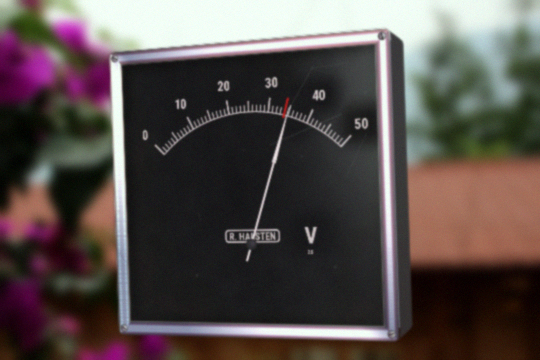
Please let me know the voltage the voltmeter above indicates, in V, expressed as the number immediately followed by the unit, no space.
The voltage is 35V
